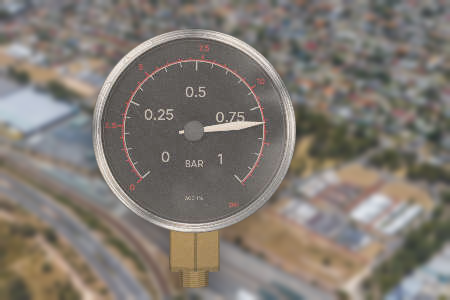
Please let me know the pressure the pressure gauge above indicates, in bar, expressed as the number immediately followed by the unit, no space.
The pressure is 0.8bar
